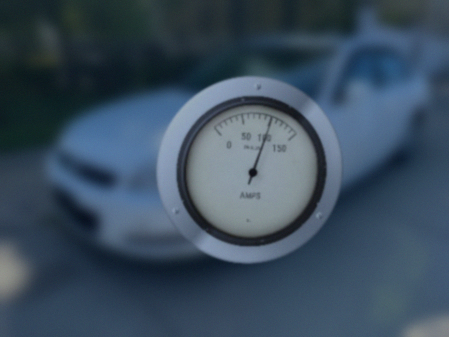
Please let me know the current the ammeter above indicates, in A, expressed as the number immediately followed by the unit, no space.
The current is 100A
